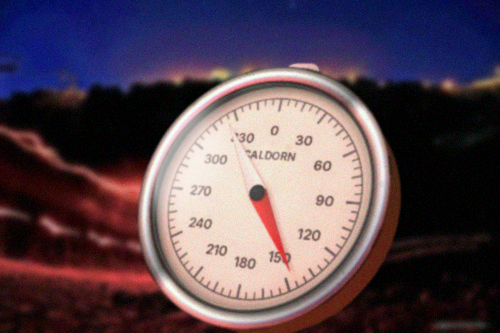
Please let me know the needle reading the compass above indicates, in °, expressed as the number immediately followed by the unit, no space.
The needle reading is 145°
